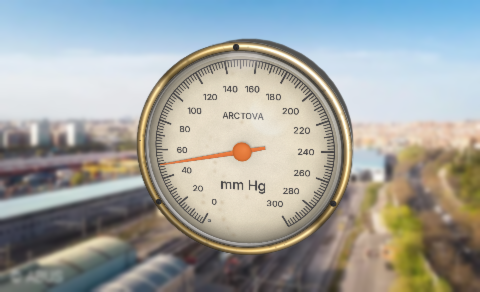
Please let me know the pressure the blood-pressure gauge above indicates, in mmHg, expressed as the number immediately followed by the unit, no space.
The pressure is 50mmHg
